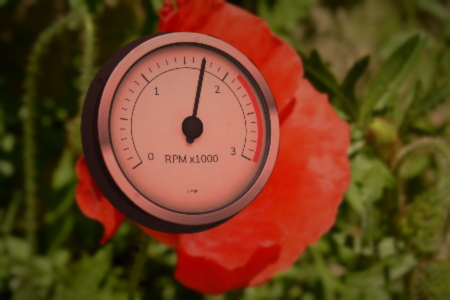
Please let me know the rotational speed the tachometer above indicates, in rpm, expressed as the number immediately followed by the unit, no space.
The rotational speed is 1700rpm
